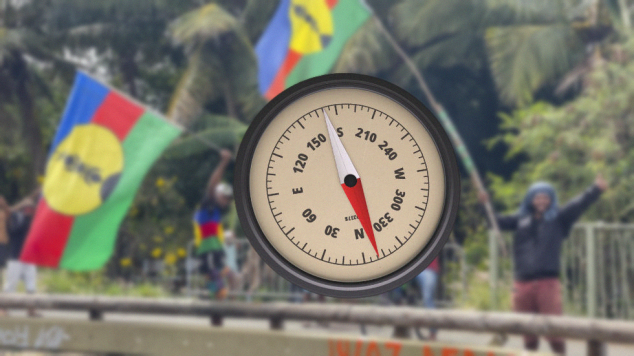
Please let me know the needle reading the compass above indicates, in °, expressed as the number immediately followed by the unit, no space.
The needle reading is 350°
